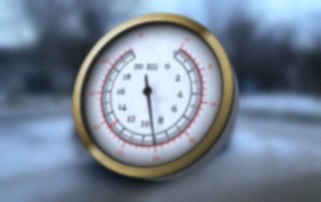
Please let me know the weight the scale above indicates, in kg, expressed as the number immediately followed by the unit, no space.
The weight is 9kg
